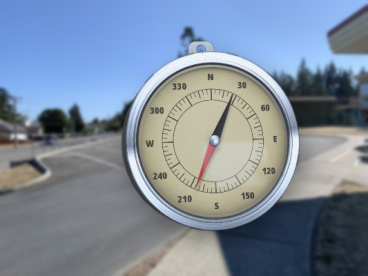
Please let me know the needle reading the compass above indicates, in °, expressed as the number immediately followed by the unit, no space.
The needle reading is 205°
